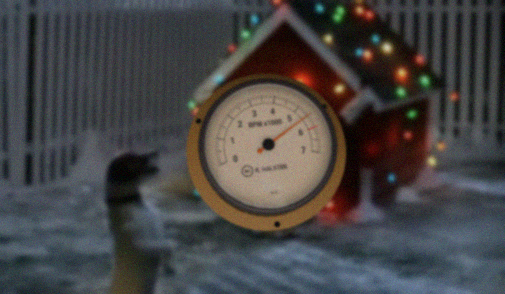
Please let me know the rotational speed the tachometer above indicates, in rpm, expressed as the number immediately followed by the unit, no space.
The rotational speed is 5500rpm
